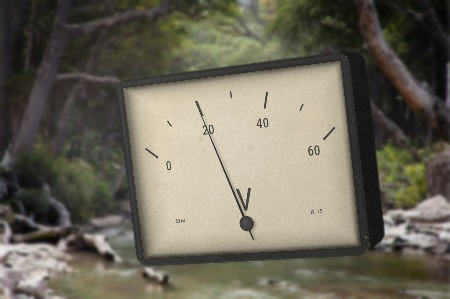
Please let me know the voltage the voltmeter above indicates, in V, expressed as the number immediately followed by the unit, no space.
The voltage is 20V
